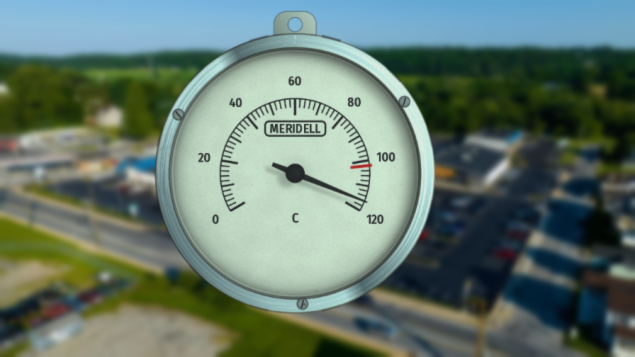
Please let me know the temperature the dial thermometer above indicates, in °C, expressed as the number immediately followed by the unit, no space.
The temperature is 116°C
